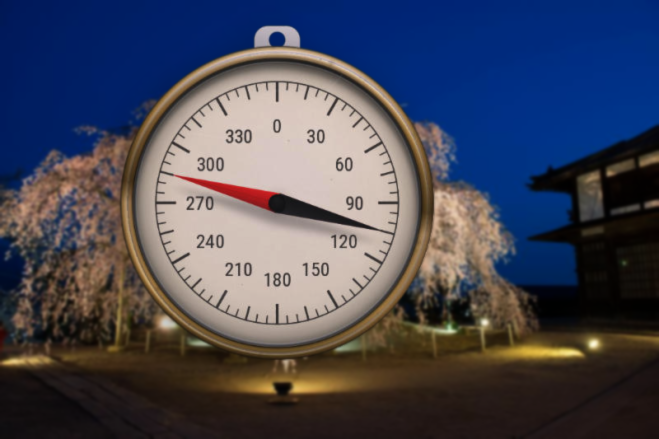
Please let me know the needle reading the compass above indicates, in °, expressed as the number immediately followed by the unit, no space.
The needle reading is 285°
